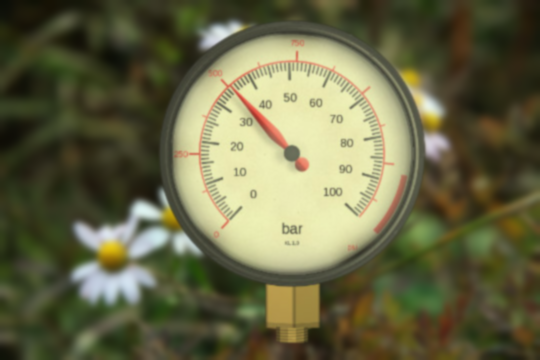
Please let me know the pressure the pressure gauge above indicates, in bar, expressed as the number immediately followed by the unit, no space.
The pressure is 35bar
